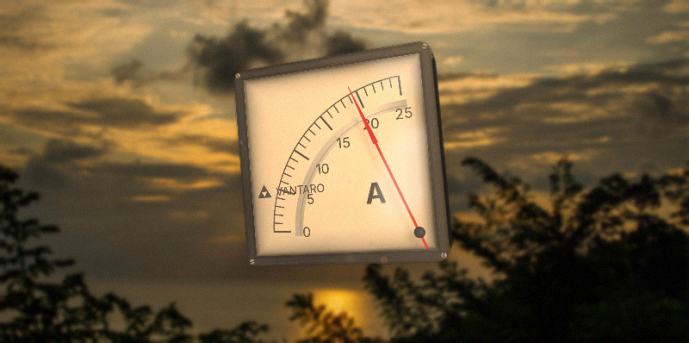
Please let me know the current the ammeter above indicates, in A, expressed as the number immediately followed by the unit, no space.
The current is 19.5A
